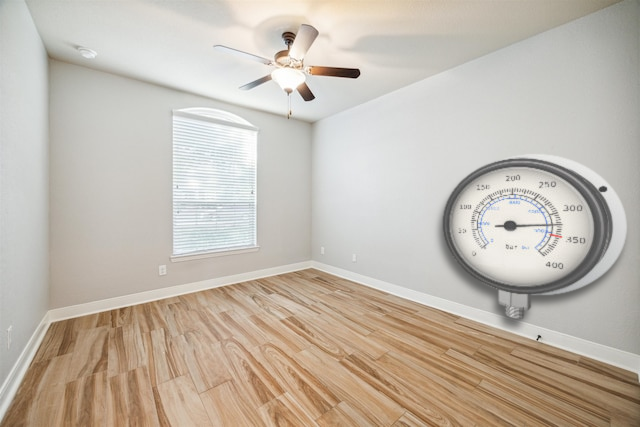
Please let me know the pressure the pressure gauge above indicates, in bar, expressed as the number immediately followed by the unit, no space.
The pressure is 325bar
